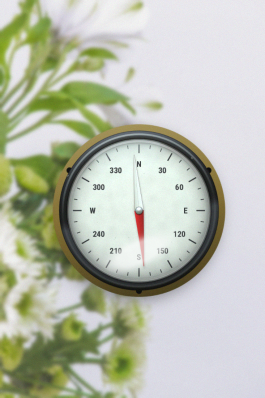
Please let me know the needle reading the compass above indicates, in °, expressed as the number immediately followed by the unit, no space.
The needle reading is 175°
